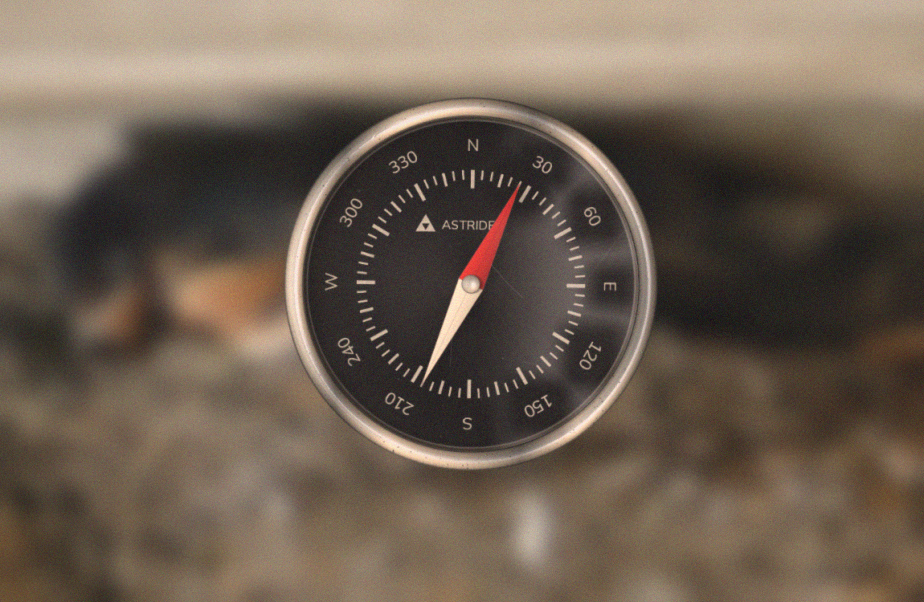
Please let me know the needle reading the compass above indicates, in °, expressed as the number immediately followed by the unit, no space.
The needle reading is 25°
